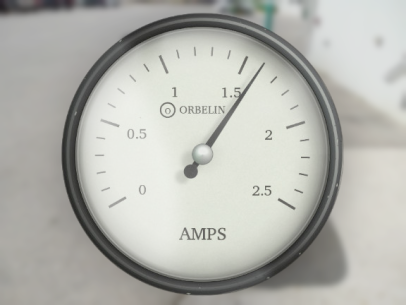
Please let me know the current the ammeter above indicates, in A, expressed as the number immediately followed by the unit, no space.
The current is 1.6A
